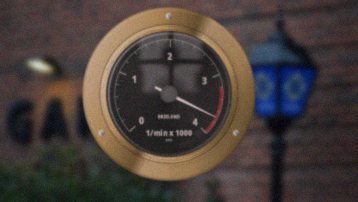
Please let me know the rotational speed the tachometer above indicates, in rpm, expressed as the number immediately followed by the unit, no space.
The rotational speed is 3700rpm
